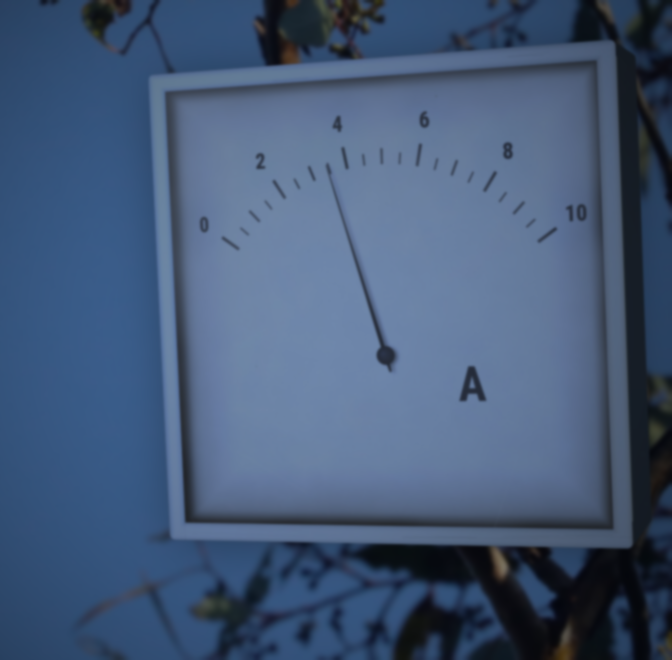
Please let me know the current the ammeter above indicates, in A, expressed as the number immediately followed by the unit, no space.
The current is 3.5A
